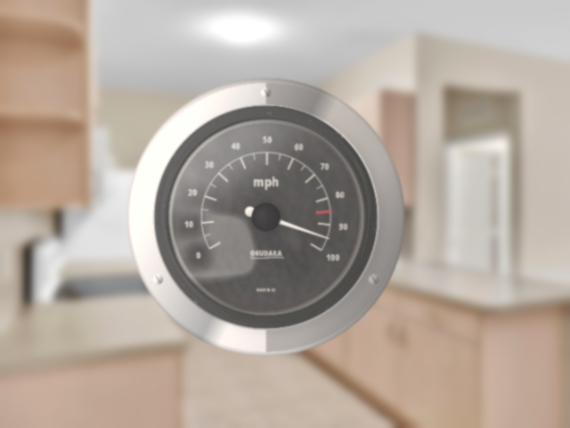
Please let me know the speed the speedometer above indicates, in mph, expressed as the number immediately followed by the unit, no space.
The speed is 95mph
